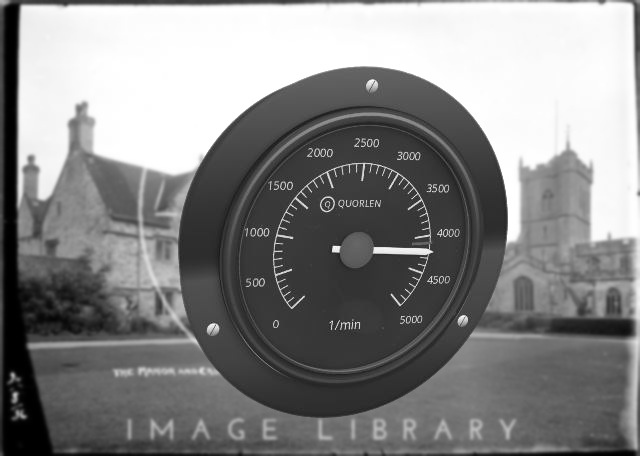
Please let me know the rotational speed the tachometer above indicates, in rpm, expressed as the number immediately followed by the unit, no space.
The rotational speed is 4200rpm
